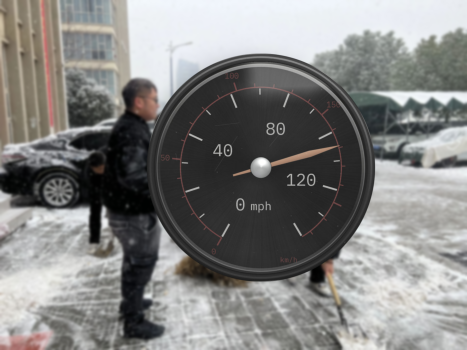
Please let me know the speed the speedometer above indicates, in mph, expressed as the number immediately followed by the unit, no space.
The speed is 105mph
